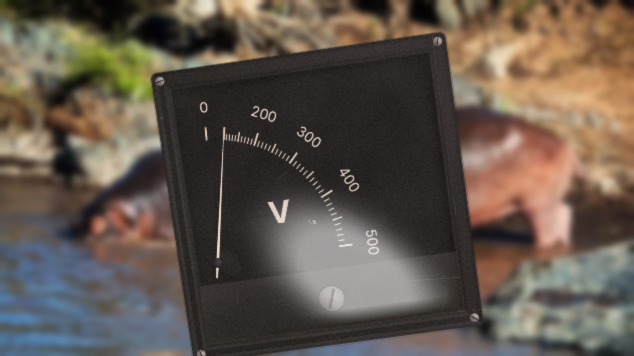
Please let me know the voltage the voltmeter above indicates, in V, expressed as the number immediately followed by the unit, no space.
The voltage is 100V
